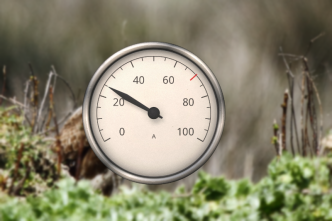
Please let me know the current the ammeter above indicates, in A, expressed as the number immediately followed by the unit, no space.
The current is 25A
